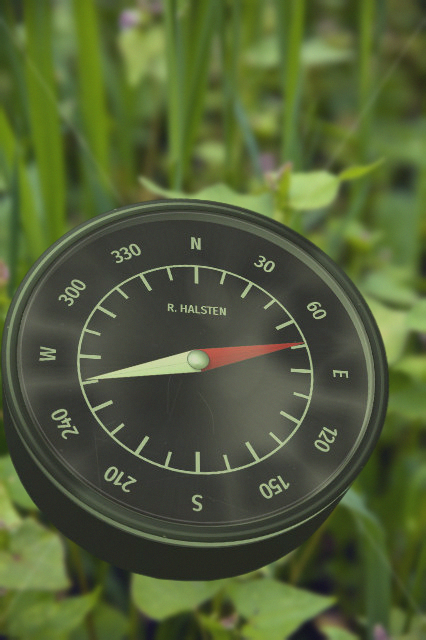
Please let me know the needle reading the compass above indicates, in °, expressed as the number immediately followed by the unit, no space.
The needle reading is 75°
